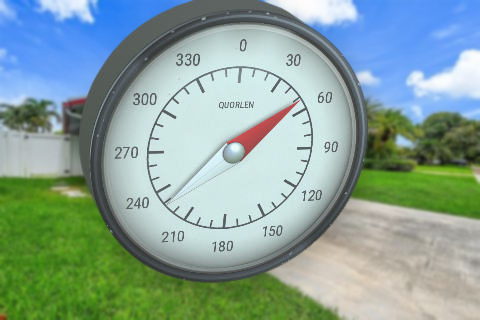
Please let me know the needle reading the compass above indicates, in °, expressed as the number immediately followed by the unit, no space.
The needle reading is 50°
